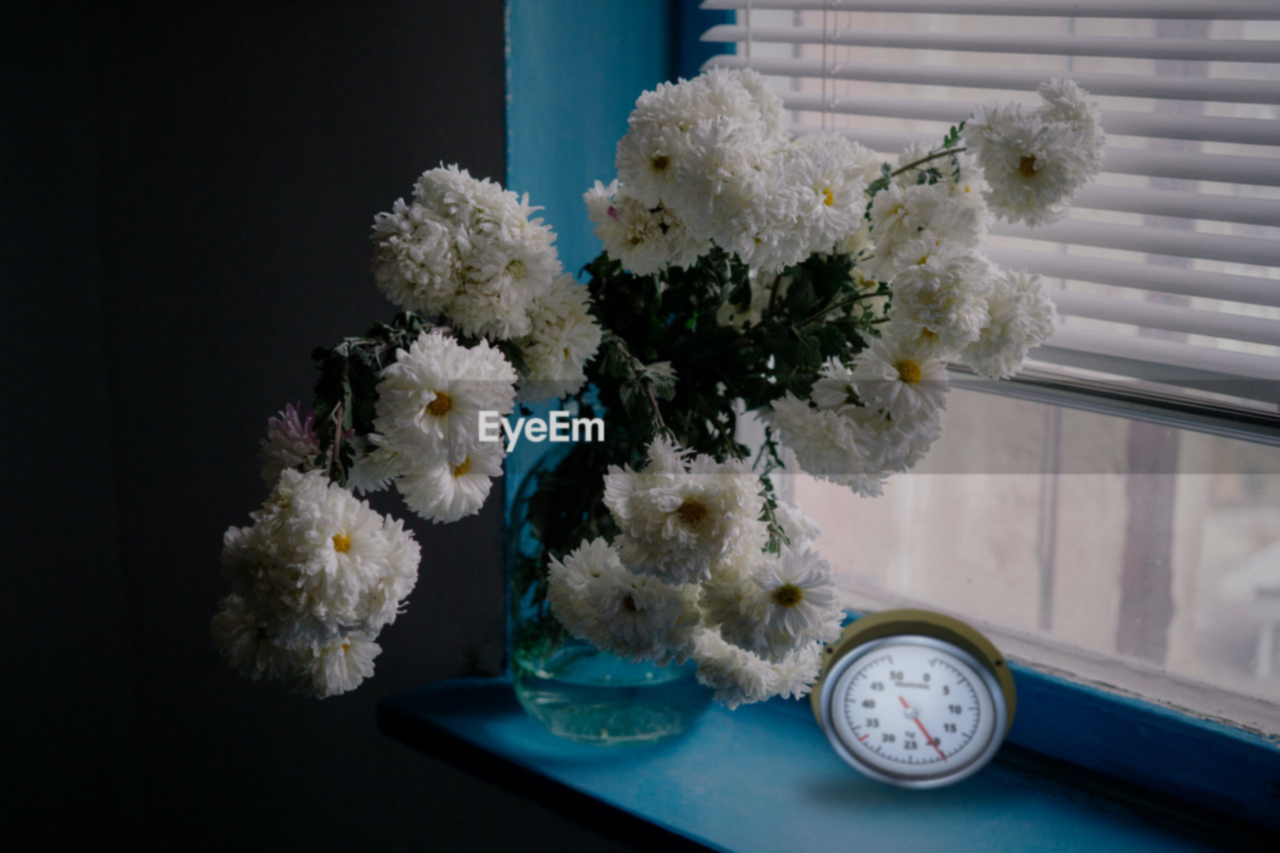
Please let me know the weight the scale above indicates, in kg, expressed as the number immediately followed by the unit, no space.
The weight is 20kg
